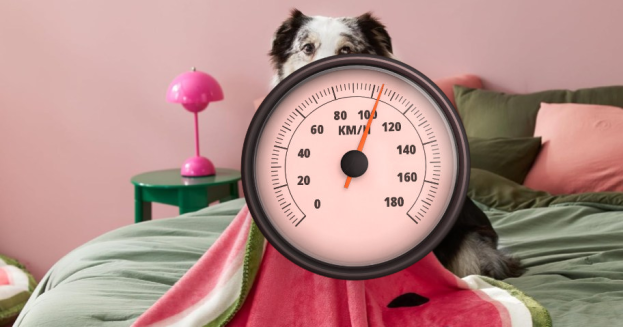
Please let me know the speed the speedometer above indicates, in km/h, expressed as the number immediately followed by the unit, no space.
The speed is 104km/h
